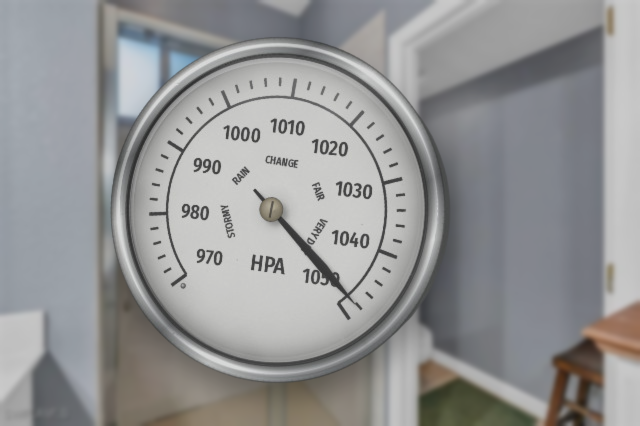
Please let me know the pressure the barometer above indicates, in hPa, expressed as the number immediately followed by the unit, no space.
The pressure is 1048hPa
